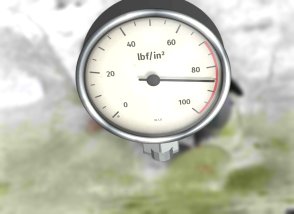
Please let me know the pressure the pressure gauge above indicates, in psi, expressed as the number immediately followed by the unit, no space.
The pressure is 85psi
